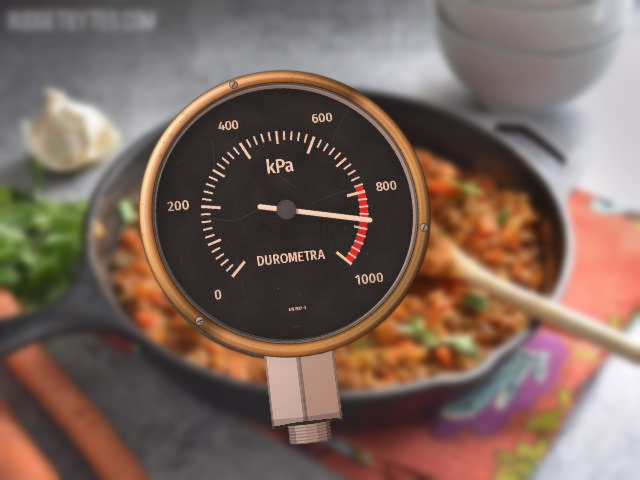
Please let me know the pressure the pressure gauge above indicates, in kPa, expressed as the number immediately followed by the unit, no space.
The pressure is 880kPa
